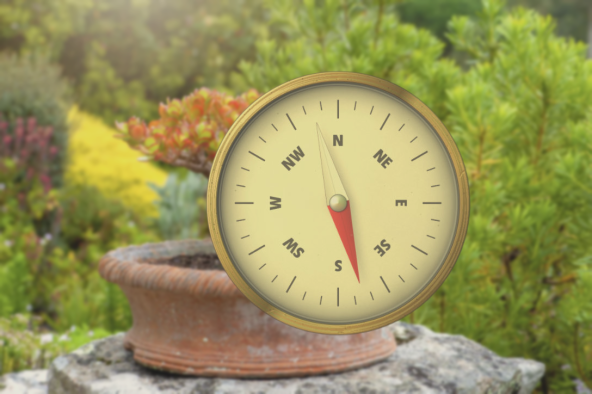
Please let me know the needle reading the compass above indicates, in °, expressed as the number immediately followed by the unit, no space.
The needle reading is 165°
